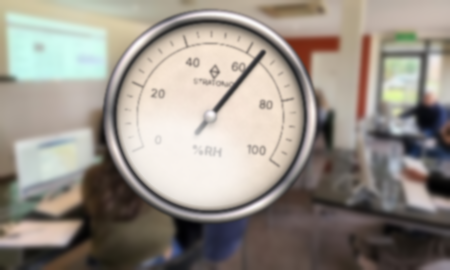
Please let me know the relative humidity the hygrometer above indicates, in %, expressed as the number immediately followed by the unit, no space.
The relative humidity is 64%
